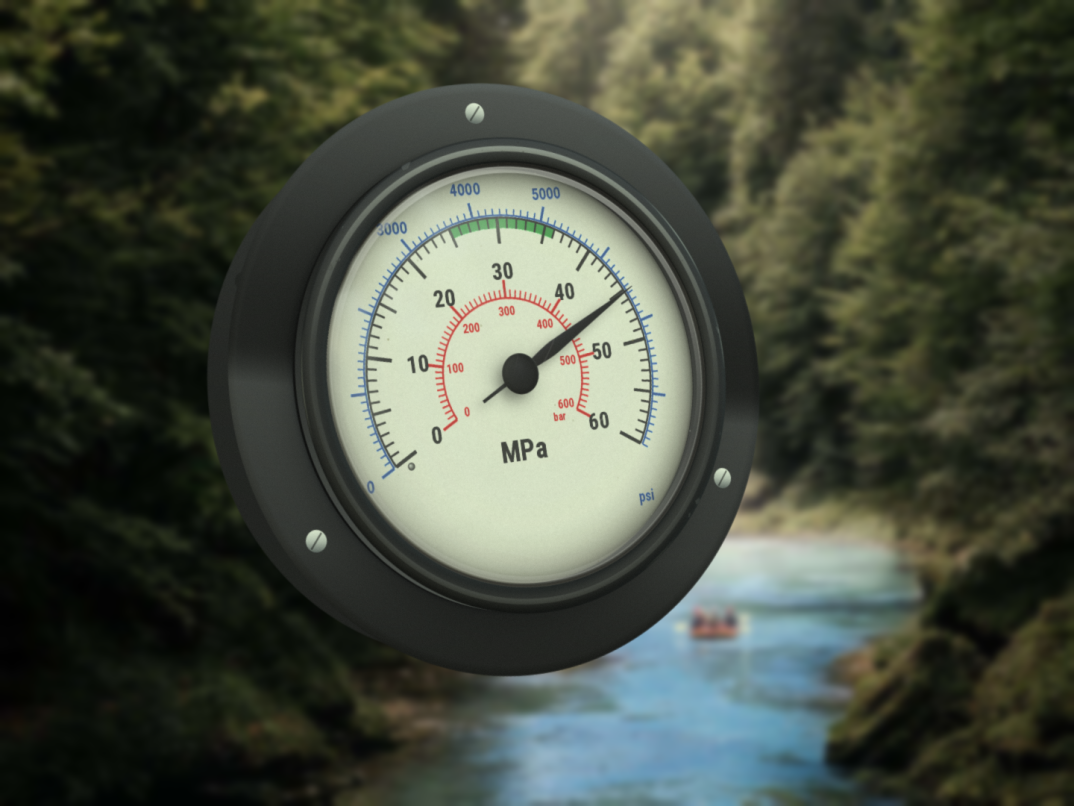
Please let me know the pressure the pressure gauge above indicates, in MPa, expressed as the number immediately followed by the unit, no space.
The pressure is 45MPa
